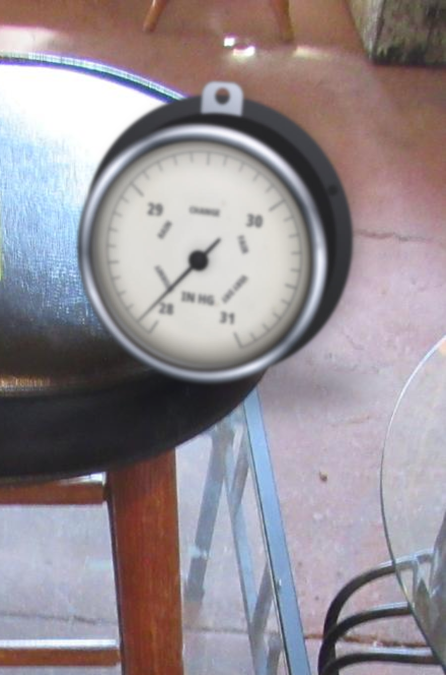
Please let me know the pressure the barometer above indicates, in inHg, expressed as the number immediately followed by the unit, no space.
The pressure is 28.1inHg
